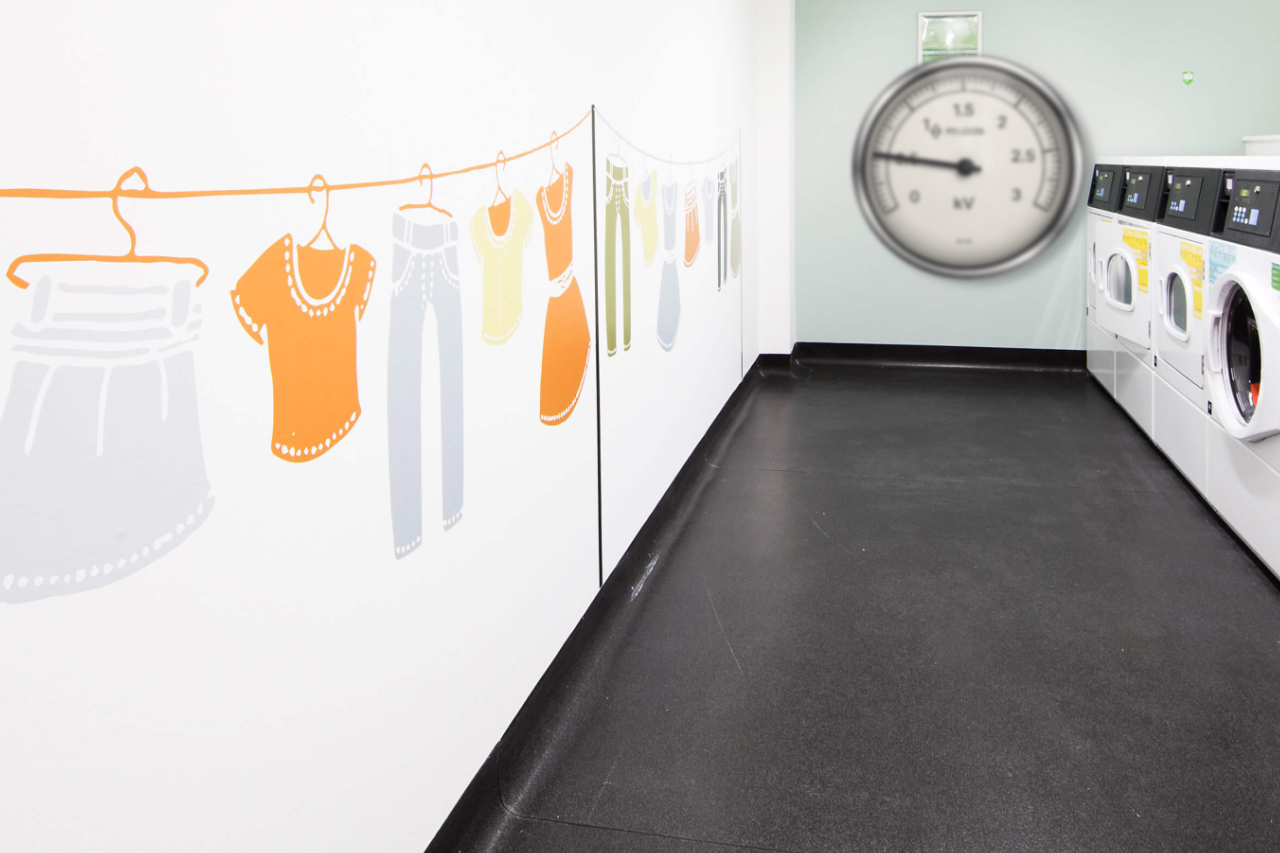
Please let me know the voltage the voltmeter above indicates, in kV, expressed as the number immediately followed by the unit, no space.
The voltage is 0.5kV
